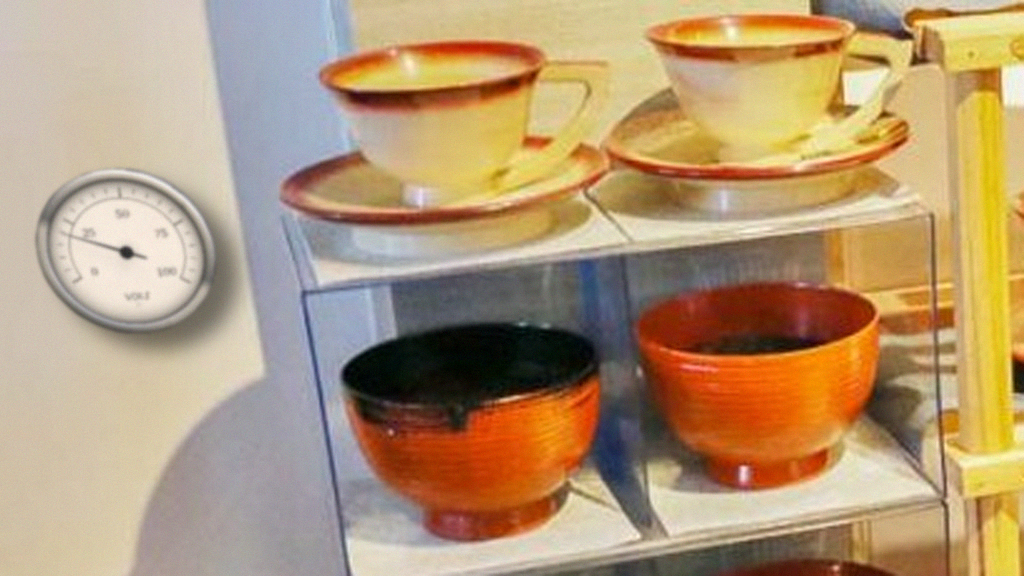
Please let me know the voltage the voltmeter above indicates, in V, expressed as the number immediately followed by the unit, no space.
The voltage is 20V
